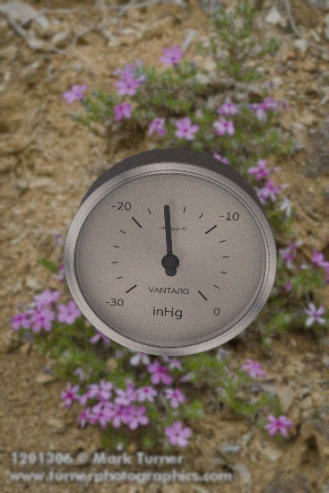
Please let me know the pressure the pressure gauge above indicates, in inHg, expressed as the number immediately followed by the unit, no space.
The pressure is -16inHg
